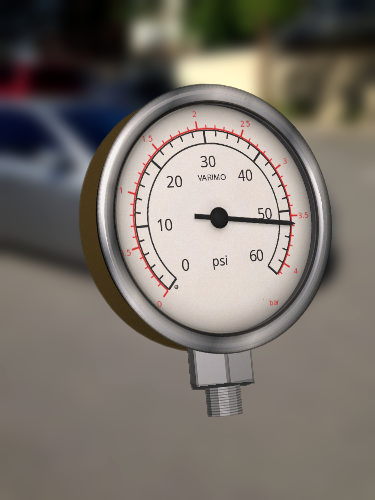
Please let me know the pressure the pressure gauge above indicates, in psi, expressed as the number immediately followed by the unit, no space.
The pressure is 52psi
